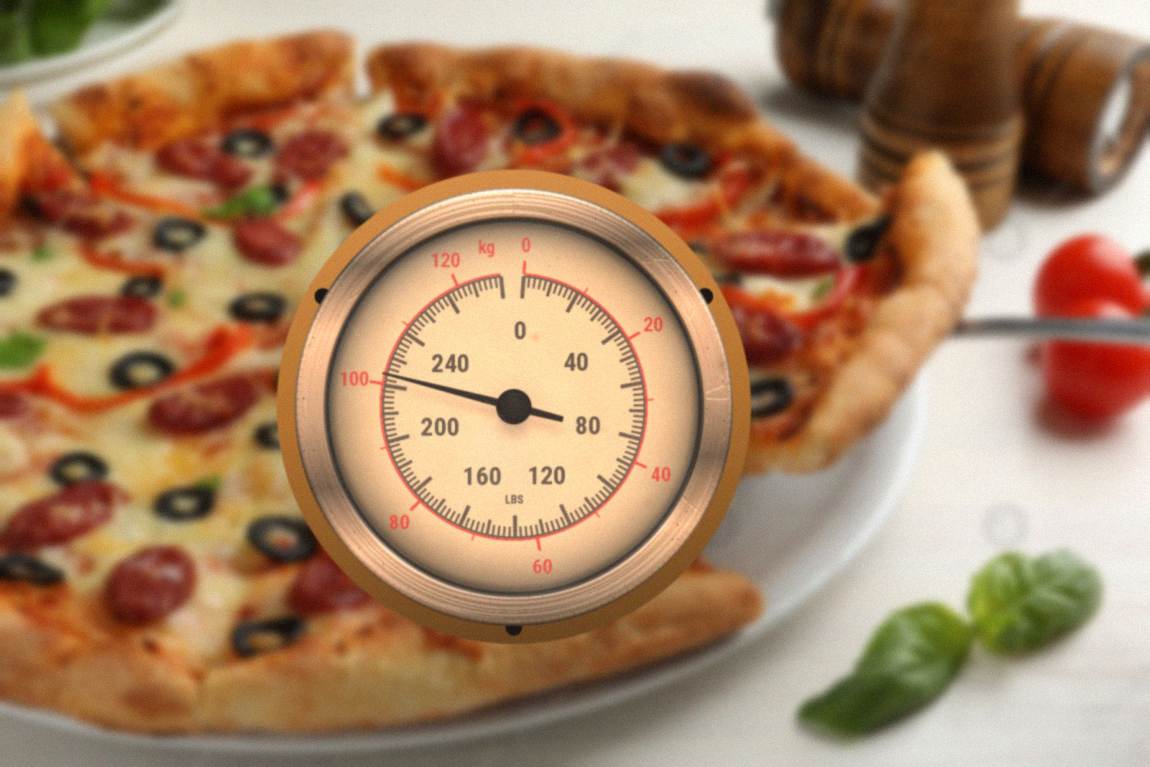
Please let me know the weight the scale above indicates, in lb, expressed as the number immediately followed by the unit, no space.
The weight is 224lb
